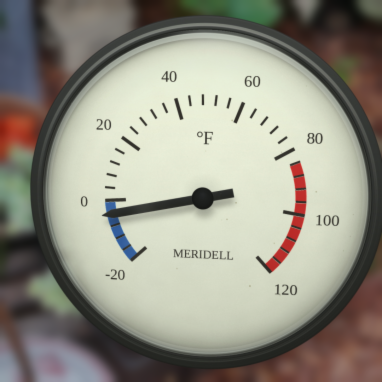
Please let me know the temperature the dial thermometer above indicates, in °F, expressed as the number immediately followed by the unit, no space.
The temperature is -4°F
